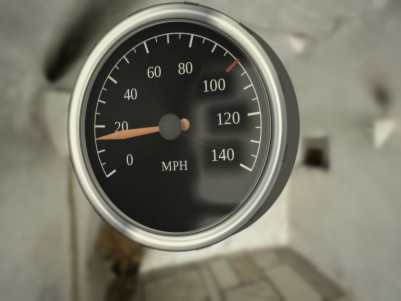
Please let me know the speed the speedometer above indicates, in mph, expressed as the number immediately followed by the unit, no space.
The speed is 15mph
